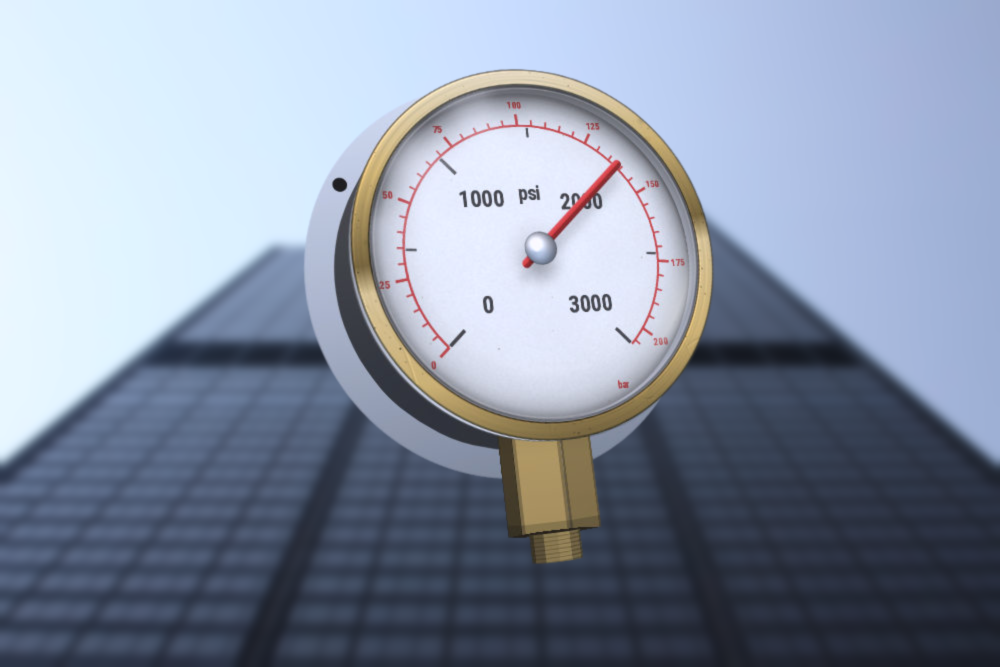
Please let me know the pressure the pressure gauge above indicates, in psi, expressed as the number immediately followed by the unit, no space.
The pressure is 2000psi
